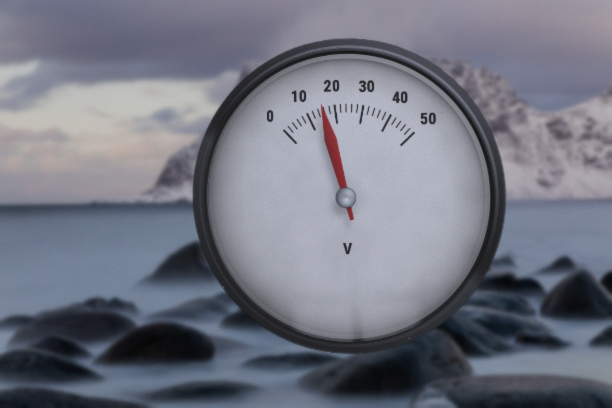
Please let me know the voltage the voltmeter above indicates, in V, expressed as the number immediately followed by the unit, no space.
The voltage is 16V
